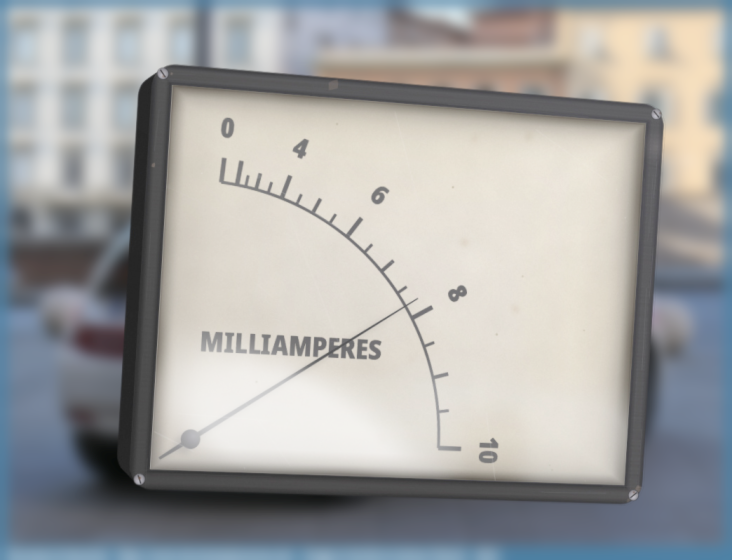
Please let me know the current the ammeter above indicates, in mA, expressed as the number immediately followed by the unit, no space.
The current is 7.75mA
